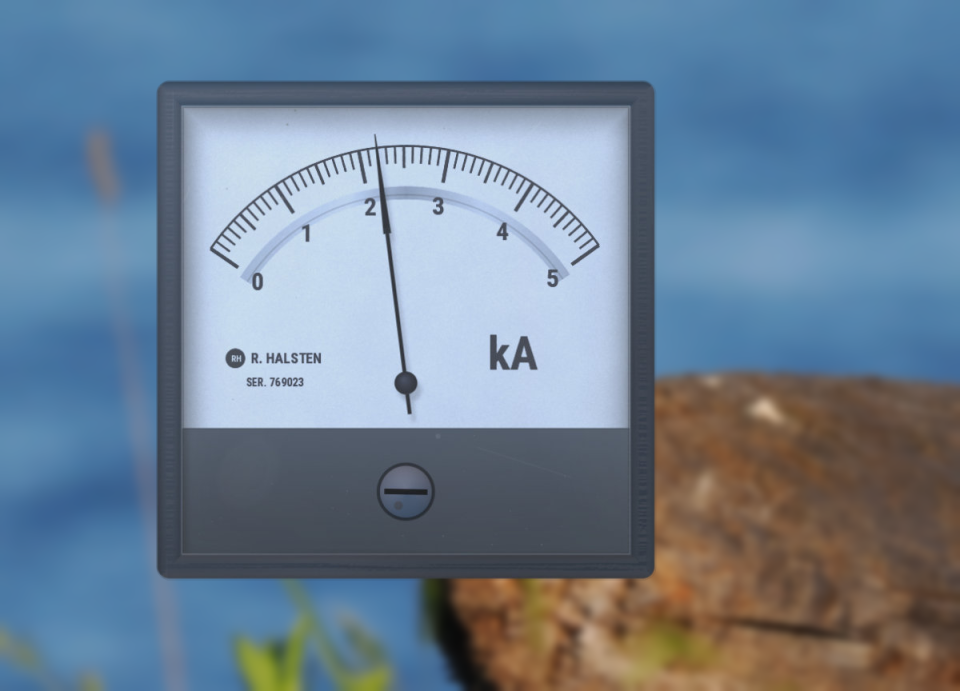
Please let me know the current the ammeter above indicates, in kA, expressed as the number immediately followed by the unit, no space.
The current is 2.2kA
